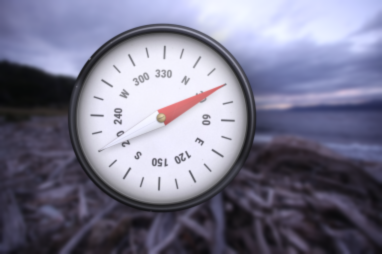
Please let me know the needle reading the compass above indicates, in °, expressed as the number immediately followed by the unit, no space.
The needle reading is 30°
